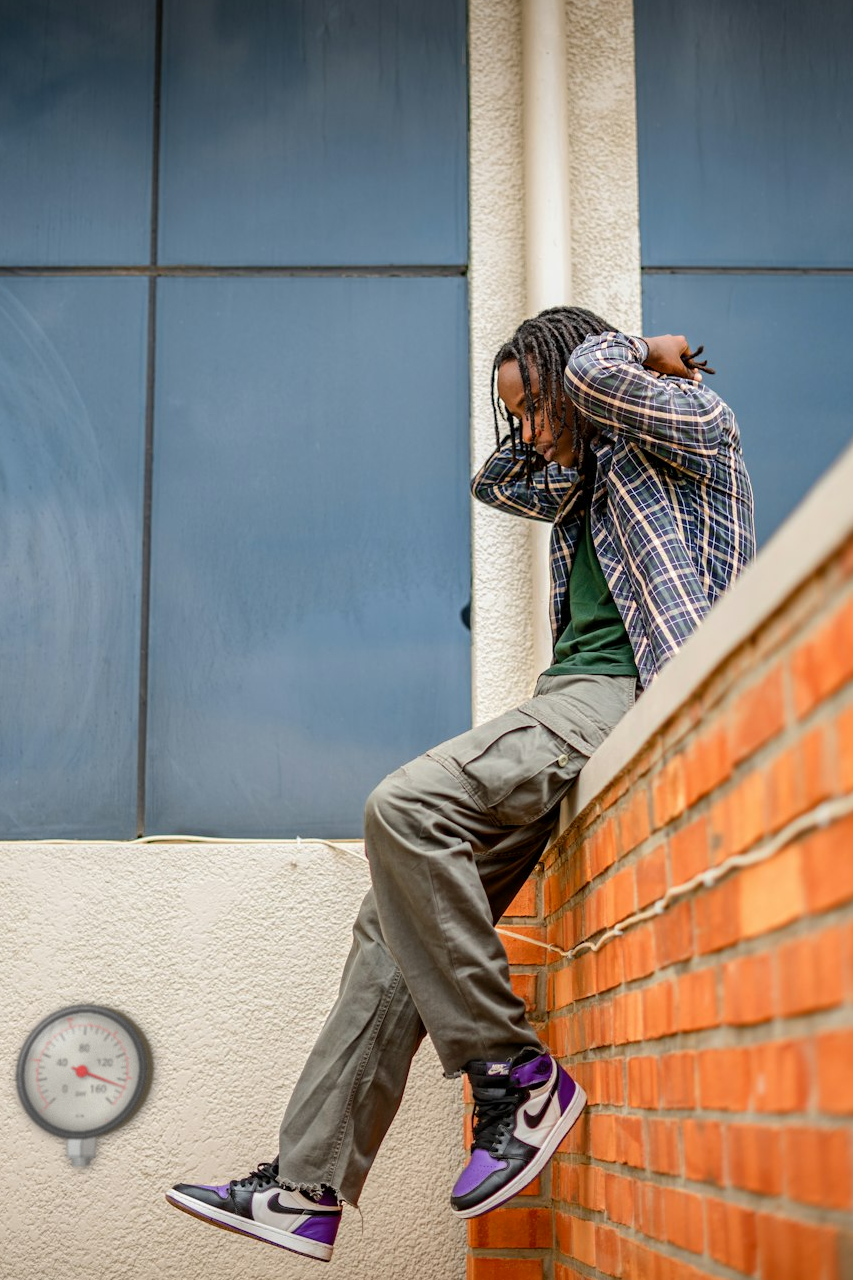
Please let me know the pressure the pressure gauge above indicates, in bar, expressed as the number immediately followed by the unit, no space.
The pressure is 145bar
